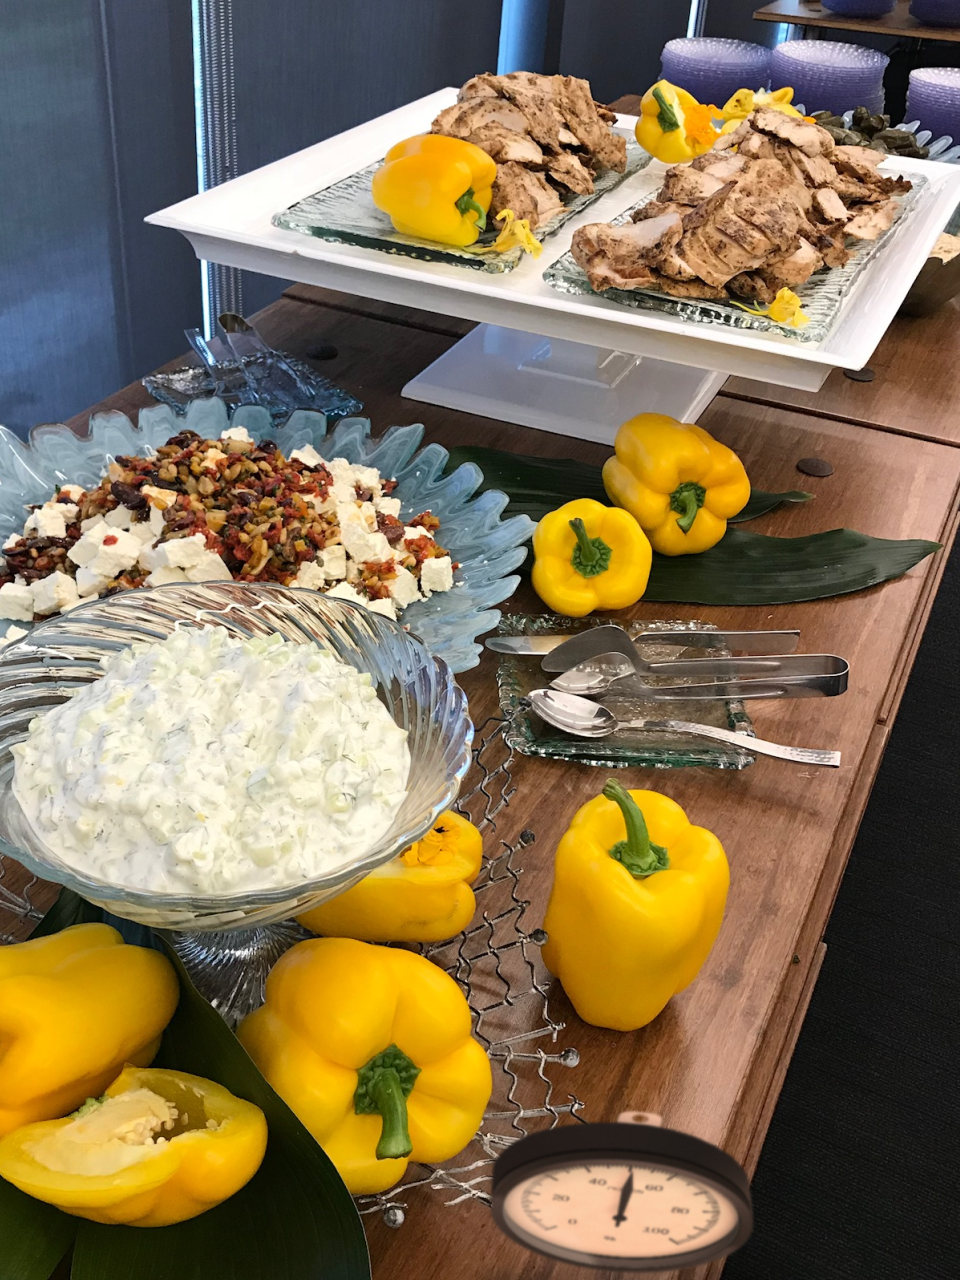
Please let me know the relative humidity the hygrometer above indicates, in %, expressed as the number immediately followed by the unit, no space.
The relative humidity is 50%
